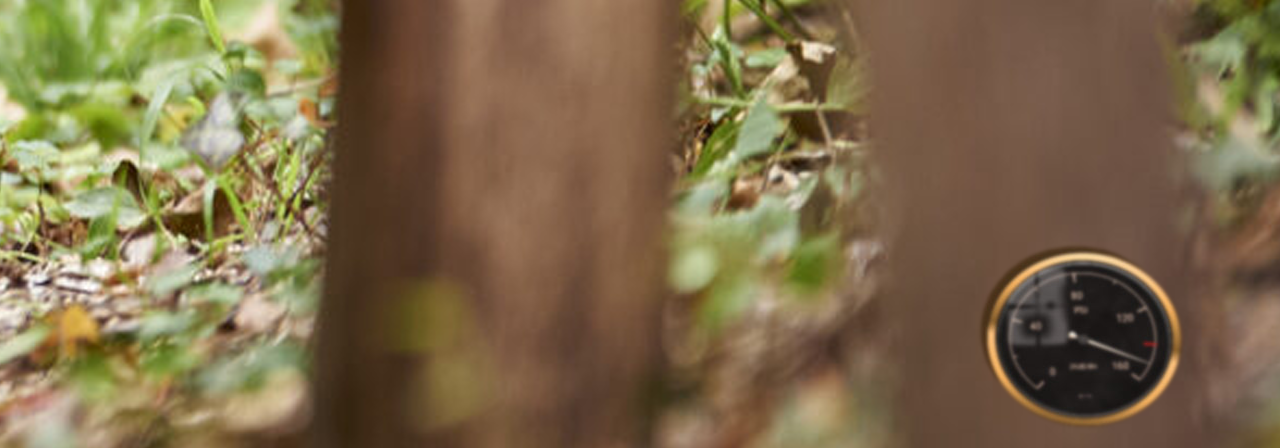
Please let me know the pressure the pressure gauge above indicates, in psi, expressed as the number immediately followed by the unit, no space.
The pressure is 150psi
